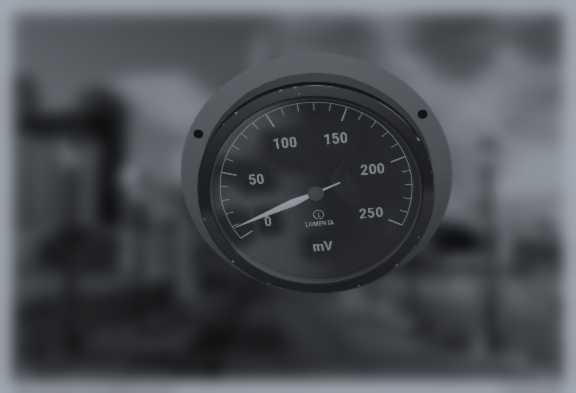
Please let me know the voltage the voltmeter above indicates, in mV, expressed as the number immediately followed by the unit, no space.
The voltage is 10mV
